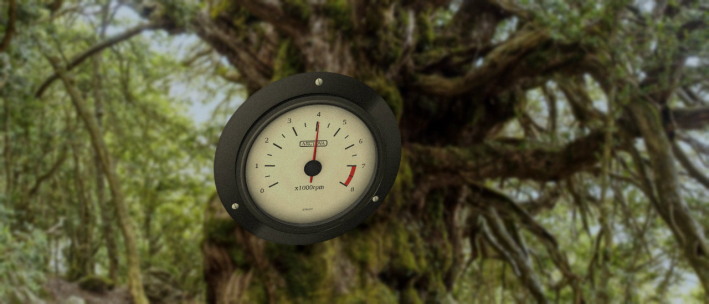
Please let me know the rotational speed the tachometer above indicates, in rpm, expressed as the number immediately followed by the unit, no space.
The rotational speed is 4000rpm
